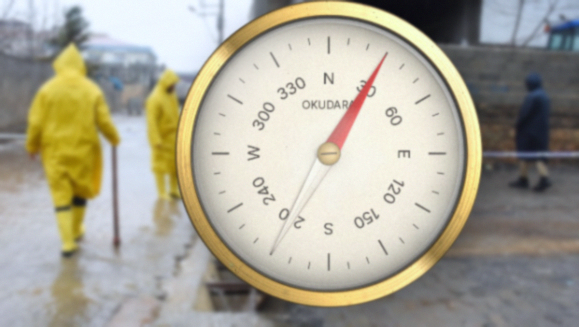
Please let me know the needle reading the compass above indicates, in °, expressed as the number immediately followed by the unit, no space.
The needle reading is 30°
